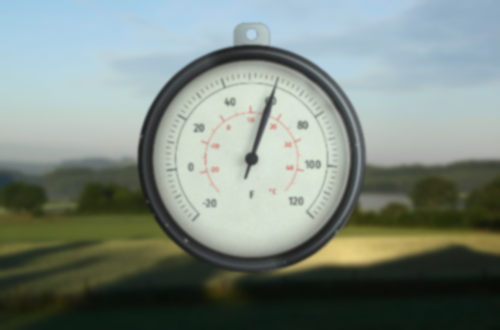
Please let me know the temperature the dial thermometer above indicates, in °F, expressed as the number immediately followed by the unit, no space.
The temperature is 60°F
